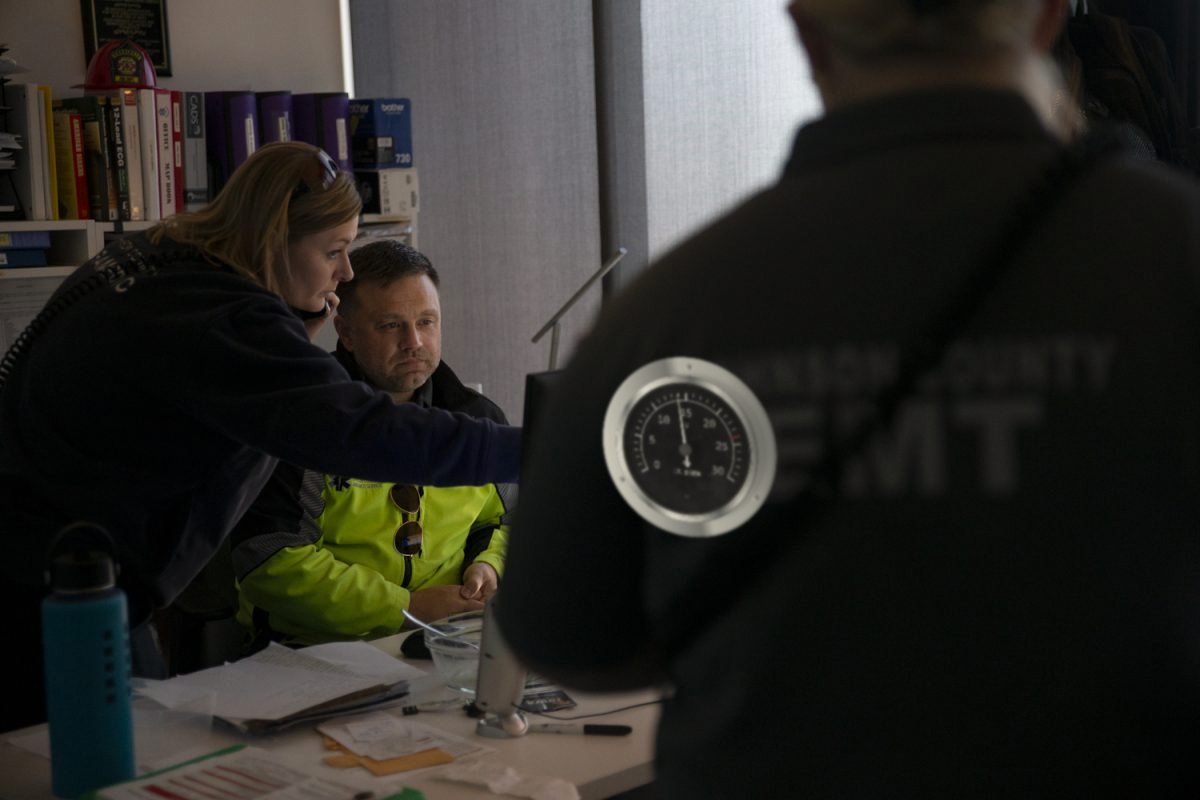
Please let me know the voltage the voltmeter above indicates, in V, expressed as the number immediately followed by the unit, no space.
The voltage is 14V
